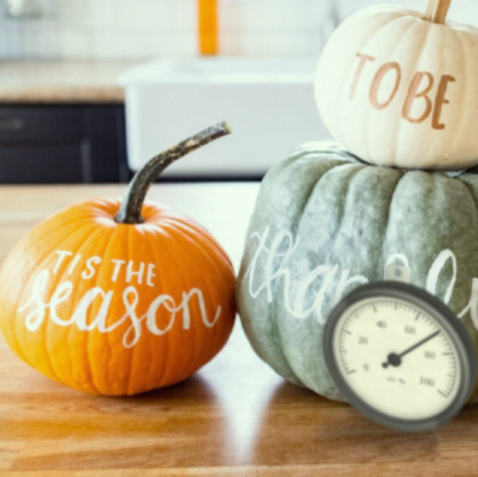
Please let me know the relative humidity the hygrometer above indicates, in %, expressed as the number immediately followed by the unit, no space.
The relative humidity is 70%
